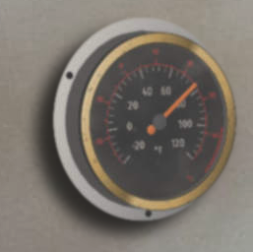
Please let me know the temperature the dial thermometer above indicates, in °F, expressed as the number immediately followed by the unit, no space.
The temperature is 76°F
